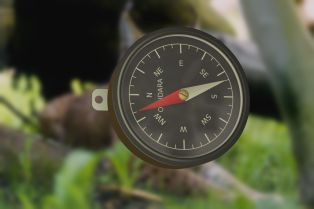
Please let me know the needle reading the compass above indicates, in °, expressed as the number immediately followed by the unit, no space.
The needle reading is 340°
